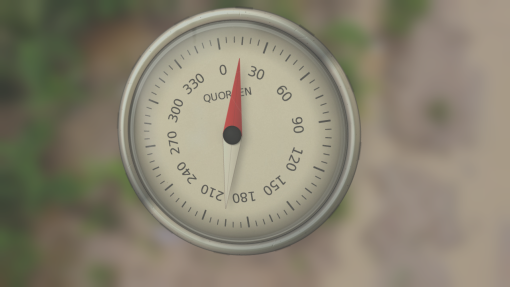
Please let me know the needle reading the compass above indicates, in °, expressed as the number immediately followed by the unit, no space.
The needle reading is 15°
